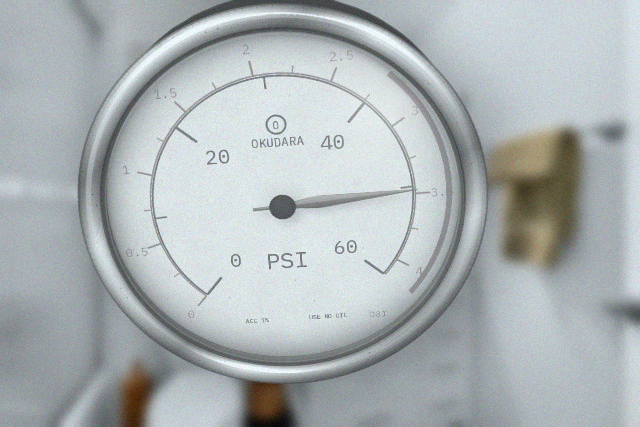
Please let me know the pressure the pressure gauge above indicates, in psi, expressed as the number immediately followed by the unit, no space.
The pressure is 50psi
